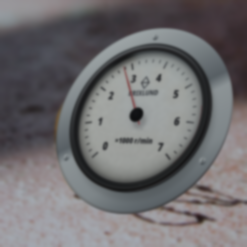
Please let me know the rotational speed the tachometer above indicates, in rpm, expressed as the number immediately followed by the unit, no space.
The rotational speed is 2800rpm
